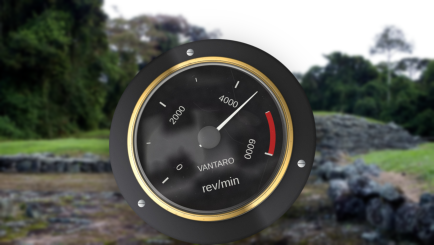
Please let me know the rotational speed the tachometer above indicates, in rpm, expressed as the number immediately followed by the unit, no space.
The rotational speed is 4500rpm
